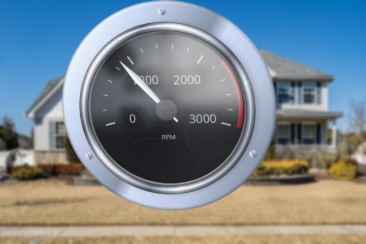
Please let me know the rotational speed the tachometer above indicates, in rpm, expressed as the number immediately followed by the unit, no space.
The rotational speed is 900rpm
